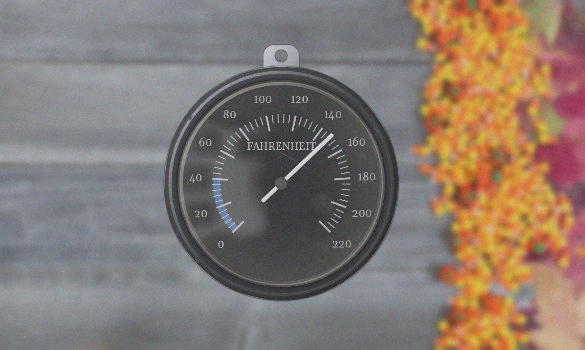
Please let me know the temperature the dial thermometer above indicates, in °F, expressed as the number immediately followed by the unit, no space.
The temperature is 148°F
